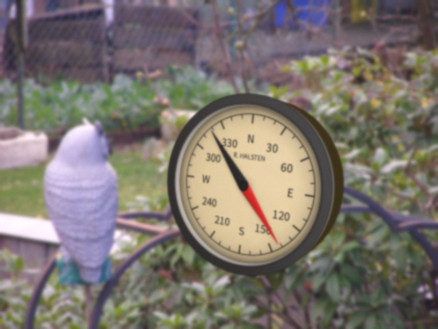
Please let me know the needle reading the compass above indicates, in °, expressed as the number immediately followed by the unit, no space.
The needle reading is 140°
